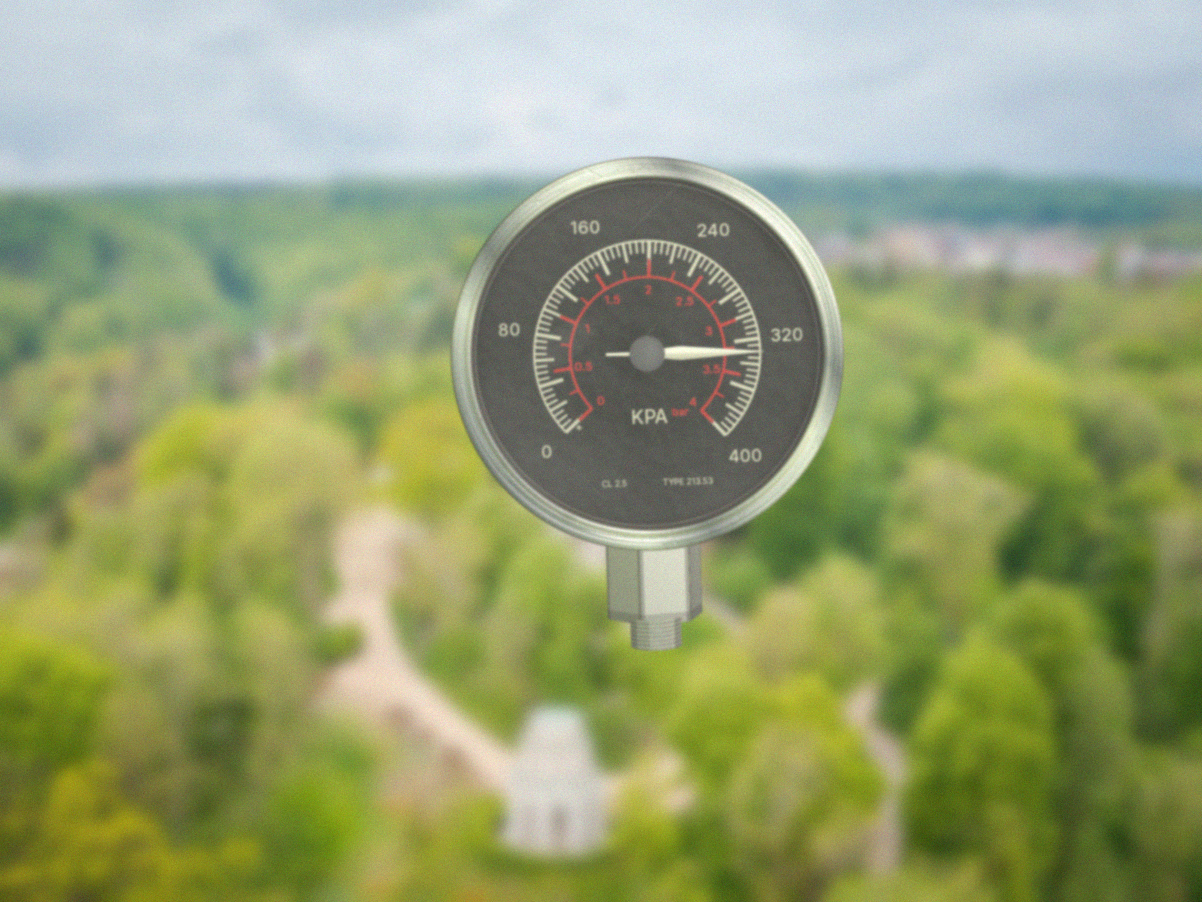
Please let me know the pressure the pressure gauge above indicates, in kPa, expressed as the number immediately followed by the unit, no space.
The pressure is 330kPa
